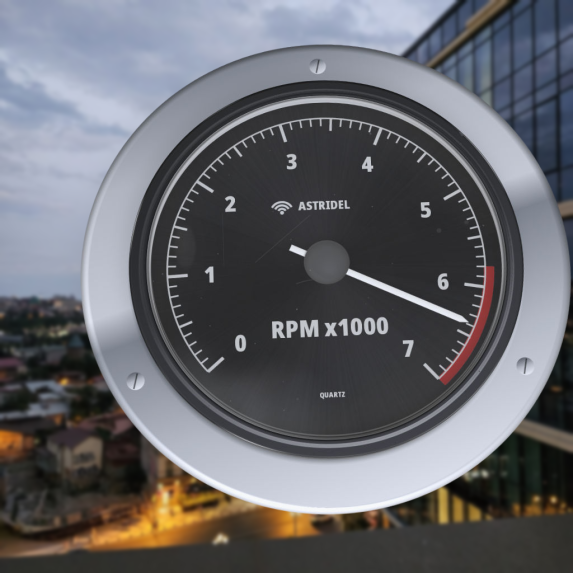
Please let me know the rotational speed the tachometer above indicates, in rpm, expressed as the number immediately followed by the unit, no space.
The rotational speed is 6400rpm
